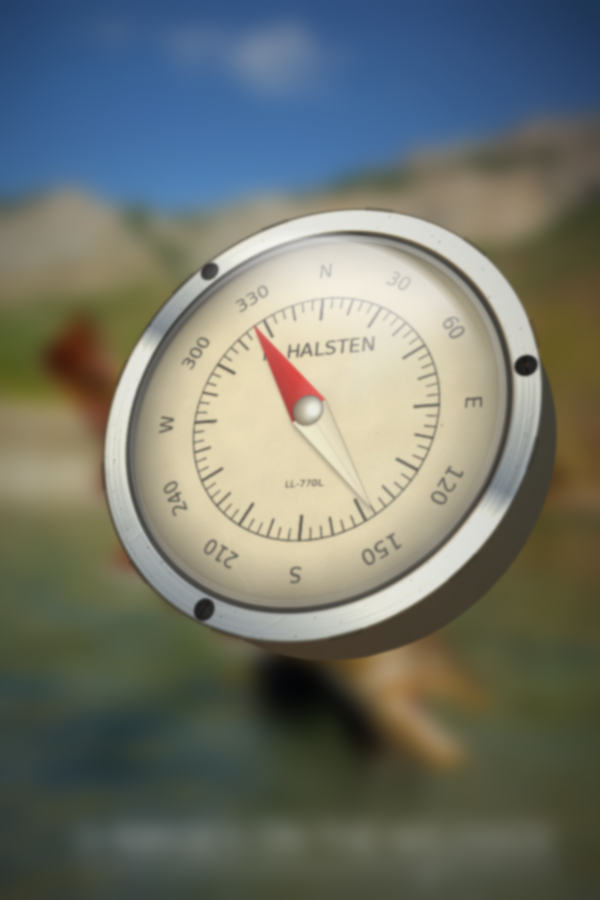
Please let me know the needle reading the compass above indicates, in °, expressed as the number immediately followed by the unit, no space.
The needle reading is 325°
